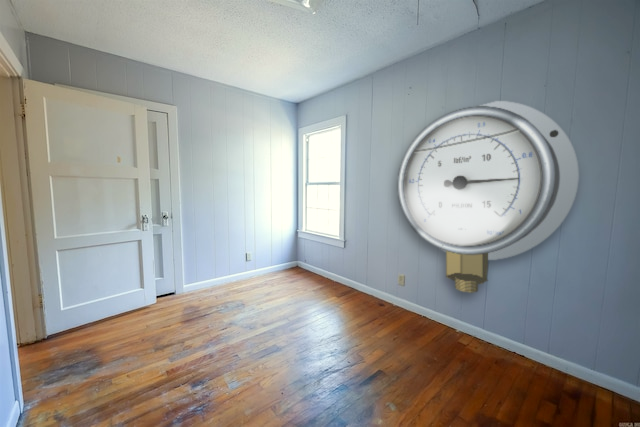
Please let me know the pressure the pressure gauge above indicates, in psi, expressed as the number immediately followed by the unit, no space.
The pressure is 12.5psi
